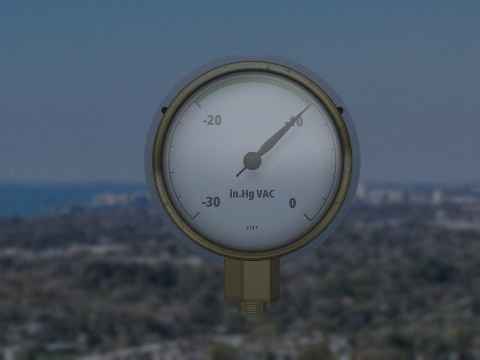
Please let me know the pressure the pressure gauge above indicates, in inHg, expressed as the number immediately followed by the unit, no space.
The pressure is -10inHg
